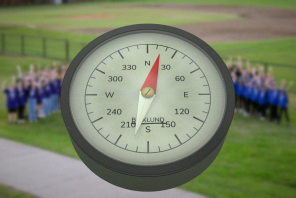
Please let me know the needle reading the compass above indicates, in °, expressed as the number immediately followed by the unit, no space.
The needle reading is 15°
